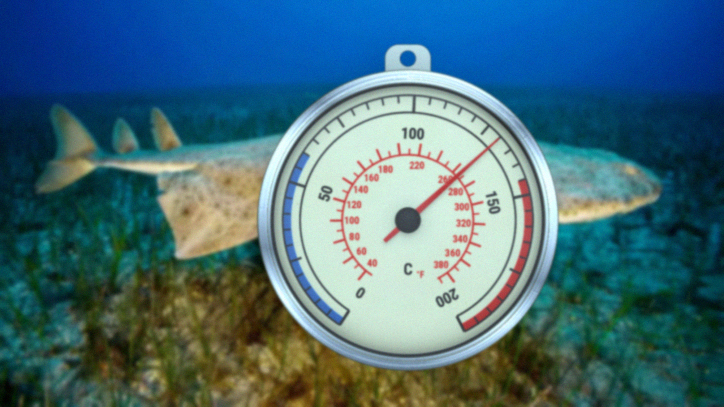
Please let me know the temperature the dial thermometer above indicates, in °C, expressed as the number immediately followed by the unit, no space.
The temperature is 130°C
